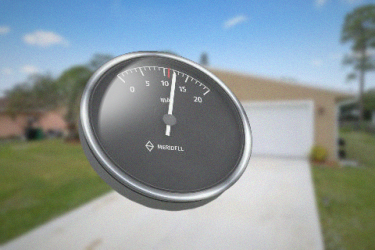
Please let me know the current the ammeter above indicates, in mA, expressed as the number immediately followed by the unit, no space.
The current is 12mA
